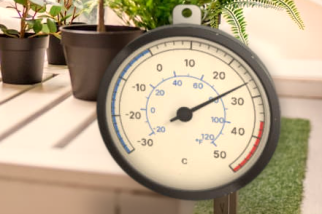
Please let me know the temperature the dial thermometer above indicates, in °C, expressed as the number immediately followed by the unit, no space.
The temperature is 26°C
